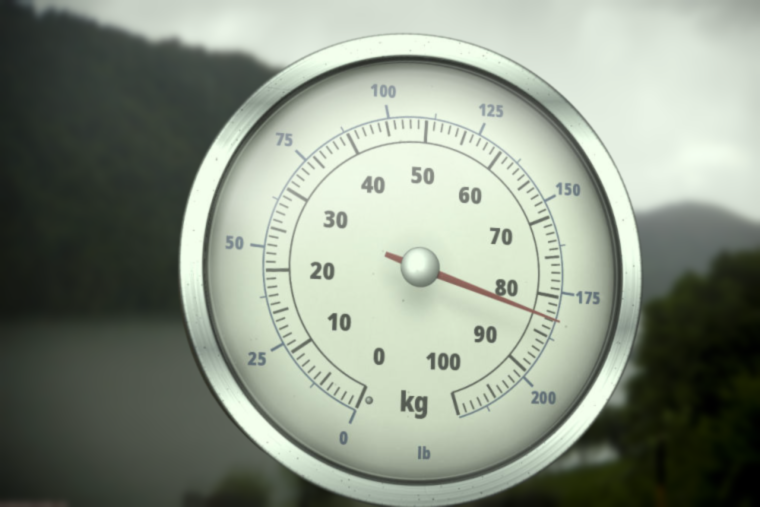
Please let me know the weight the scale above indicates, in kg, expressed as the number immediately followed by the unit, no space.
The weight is 83kg
